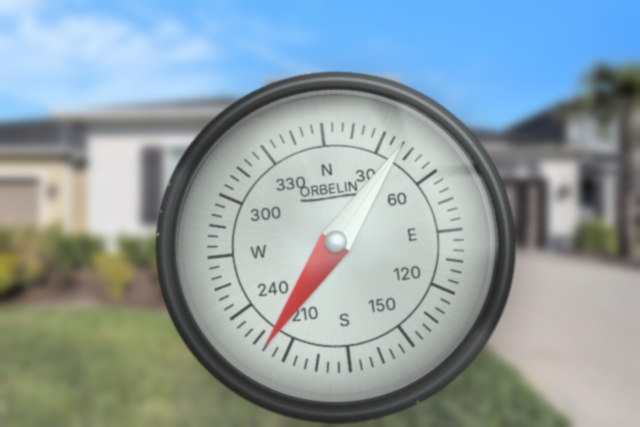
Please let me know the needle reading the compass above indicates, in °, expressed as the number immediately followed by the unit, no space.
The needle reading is 220°
